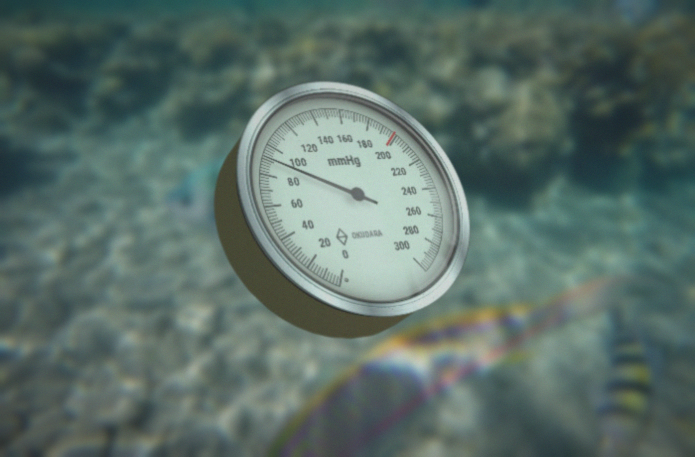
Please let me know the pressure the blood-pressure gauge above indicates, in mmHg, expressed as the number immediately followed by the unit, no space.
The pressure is 90mmHg
